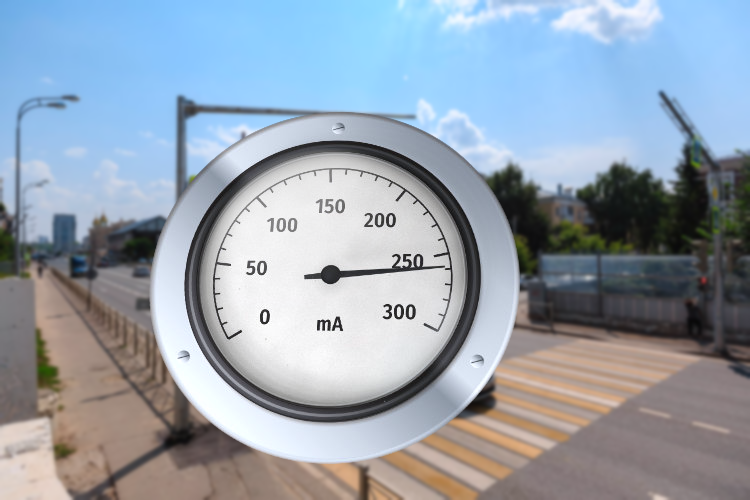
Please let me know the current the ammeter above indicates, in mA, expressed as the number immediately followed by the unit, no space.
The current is 260mA
